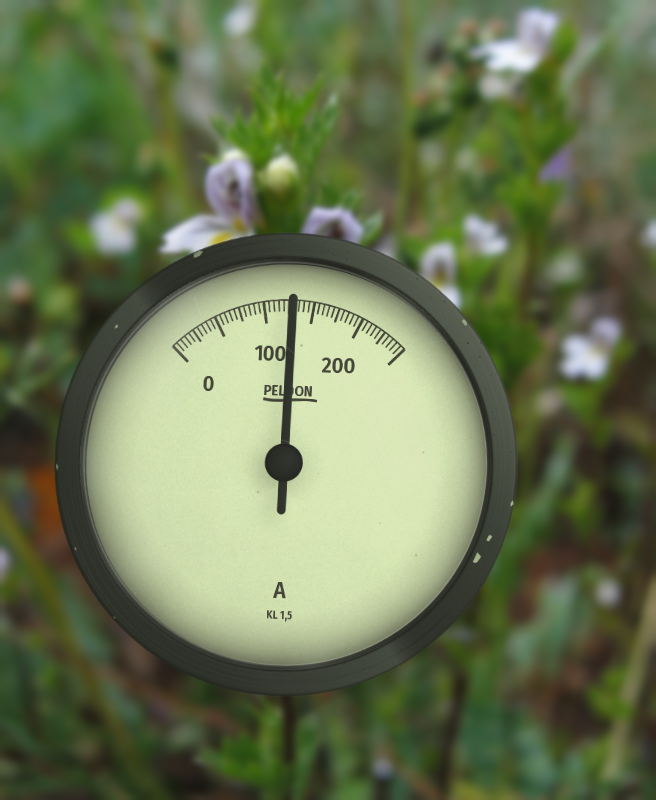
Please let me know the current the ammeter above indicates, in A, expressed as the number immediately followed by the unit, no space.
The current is 130A
